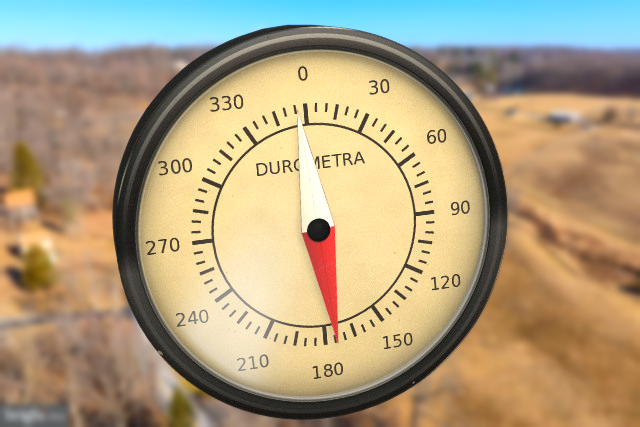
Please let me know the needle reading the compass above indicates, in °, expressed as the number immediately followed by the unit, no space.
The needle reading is 175°
